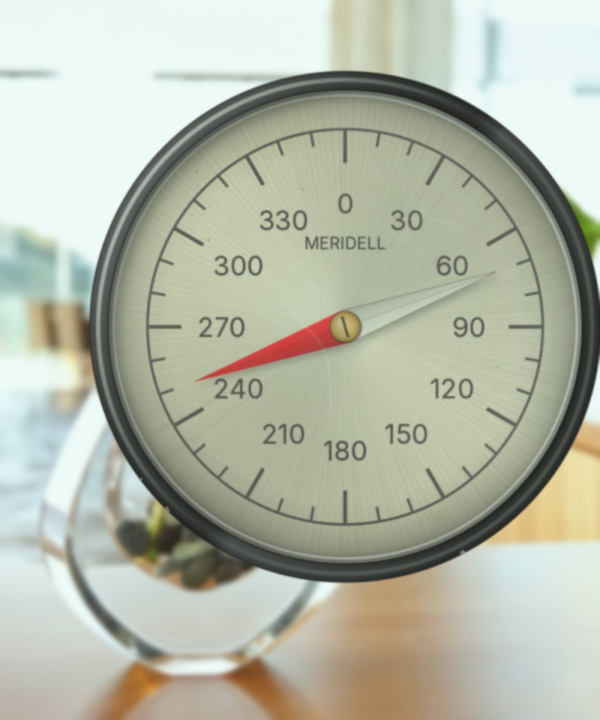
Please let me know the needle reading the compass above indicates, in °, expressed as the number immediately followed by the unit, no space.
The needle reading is 250°
